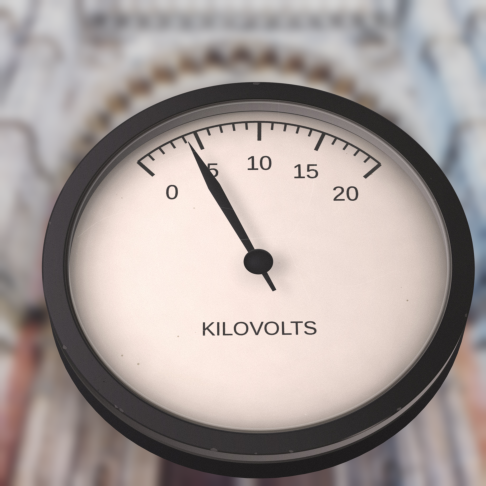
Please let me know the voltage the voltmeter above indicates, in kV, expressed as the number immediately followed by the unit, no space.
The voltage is 4kV
